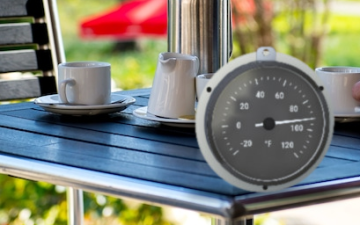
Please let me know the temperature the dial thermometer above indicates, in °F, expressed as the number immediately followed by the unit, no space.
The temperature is 92°F
